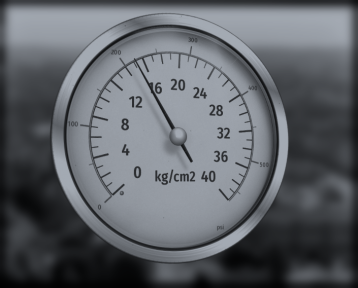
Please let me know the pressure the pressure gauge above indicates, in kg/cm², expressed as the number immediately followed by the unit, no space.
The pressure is 15kg/cm²
